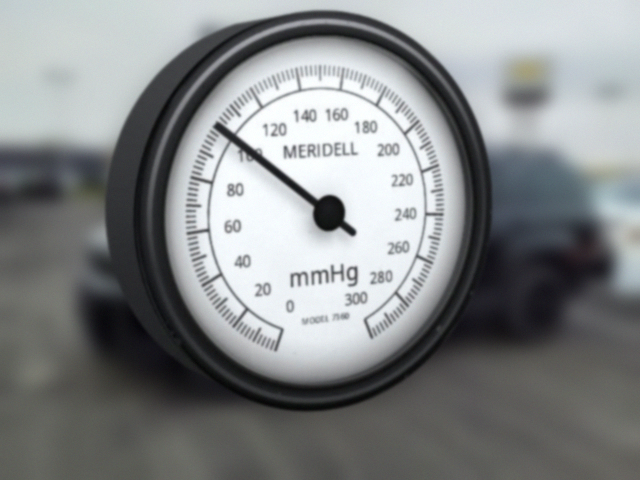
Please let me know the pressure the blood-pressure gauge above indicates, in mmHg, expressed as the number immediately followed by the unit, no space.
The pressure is 100mmHg
